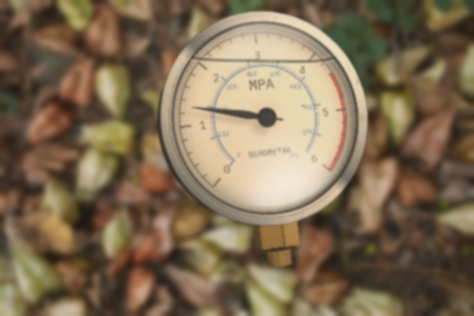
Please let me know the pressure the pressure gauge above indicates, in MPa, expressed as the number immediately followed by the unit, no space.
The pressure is 1.3MPa
